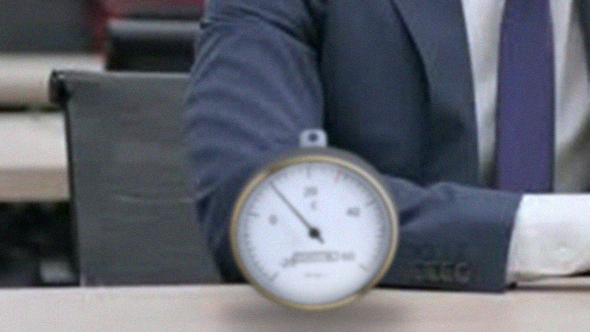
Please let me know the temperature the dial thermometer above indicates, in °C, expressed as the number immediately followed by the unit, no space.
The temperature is 10°C
